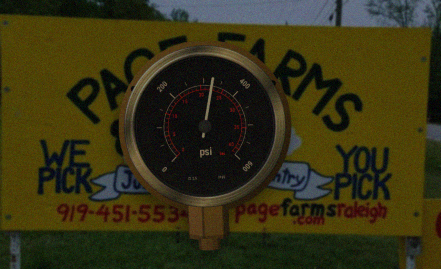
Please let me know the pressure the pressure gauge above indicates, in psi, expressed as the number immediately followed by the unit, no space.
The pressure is 325psi
